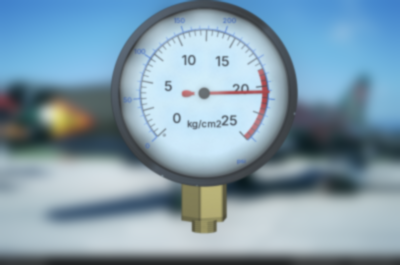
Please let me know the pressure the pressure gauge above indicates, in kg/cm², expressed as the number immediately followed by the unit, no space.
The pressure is 20.5kg/cm²
